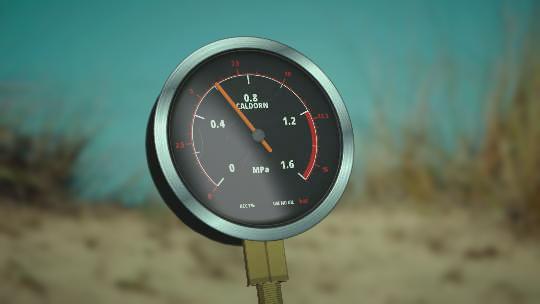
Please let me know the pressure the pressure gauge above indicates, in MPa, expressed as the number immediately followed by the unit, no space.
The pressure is 0.6MPa
